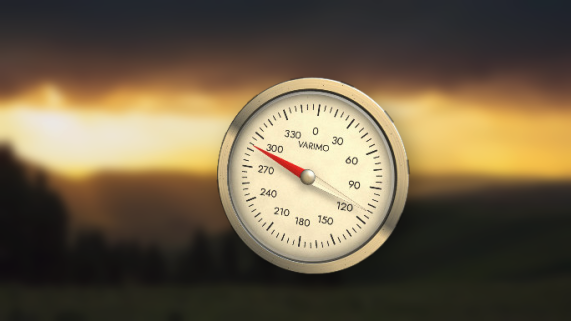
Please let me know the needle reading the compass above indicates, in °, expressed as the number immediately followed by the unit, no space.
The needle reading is 290°
